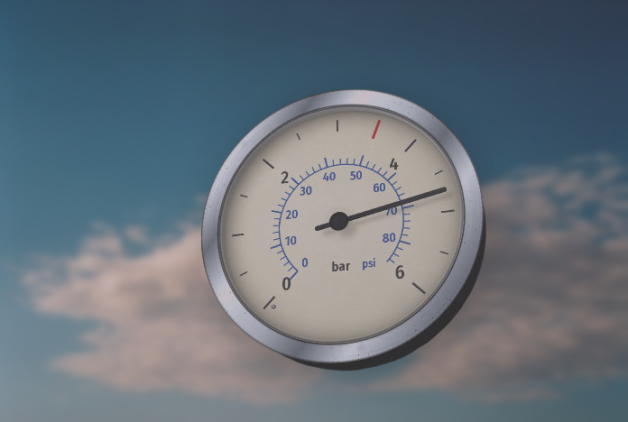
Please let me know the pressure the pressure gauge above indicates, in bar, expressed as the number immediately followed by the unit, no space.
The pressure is 4.75bar
